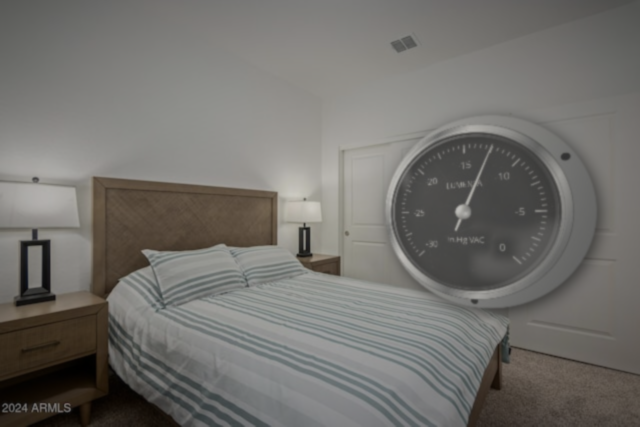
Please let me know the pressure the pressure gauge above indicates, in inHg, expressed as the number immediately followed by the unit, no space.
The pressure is -12.5inHg
